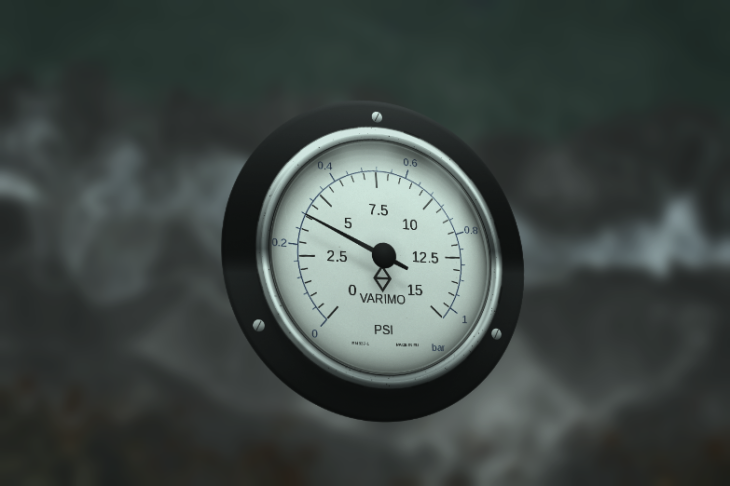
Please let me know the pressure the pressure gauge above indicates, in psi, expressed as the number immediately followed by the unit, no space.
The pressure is 4psi
